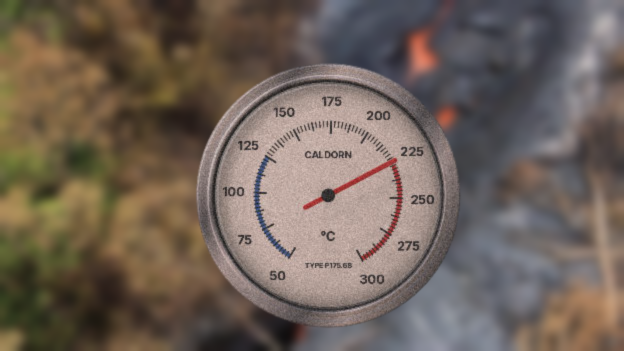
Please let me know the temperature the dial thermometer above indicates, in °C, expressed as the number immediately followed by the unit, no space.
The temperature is 225°C
